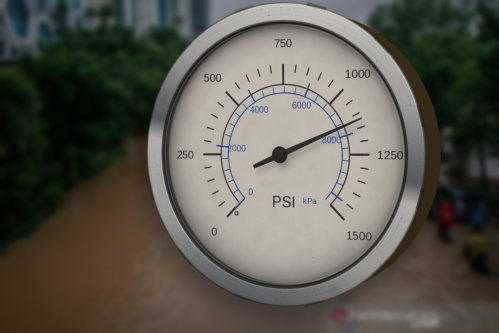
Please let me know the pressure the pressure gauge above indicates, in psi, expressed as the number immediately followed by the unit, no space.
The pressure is 1125psi
